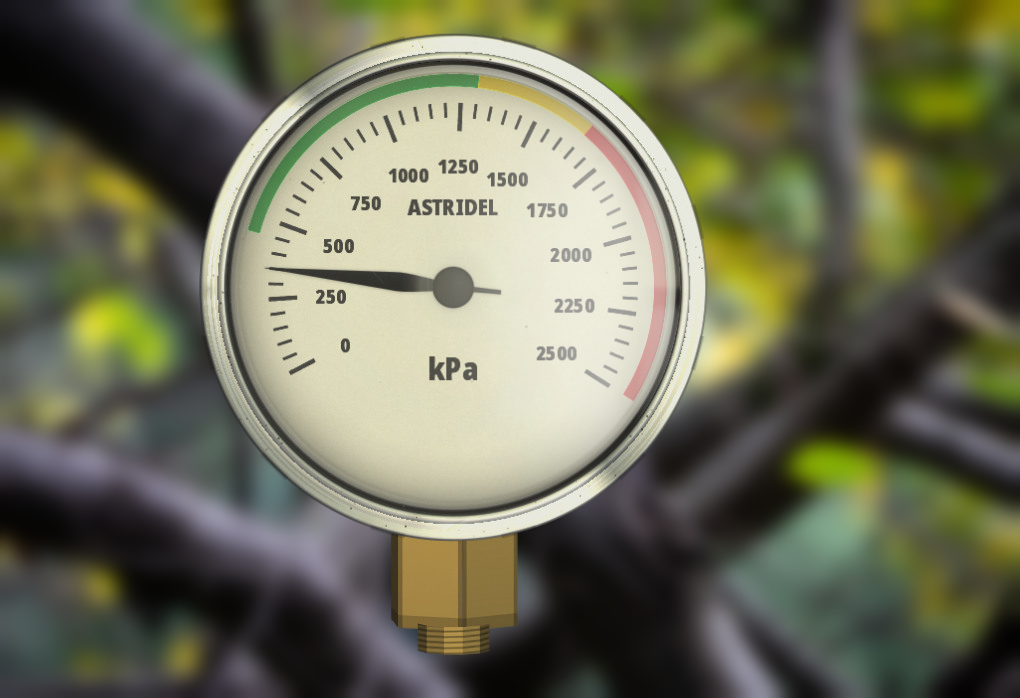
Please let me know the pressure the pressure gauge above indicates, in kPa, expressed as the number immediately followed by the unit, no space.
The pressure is 350kPa
